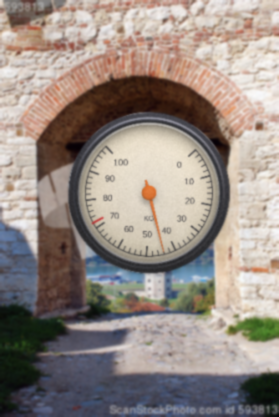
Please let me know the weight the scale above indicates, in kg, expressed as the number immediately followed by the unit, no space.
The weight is 44kg
